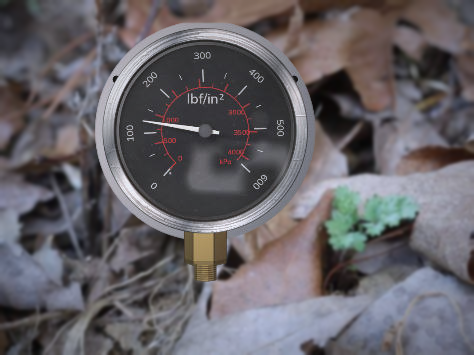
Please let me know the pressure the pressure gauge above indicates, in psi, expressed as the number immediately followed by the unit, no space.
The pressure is 125psi
